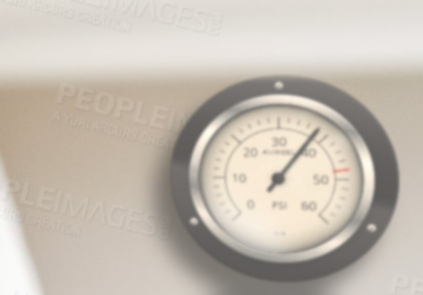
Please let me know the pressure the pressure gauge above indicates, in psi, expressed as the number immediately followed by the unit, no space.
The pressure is 38psi
